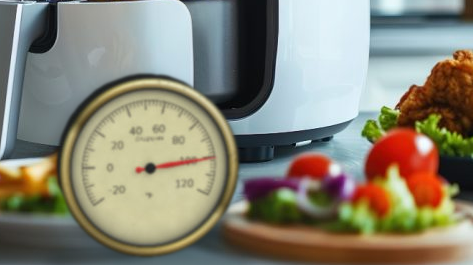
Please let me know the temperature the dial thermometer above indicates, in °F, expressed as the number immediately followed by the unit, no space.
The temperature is 100°F
